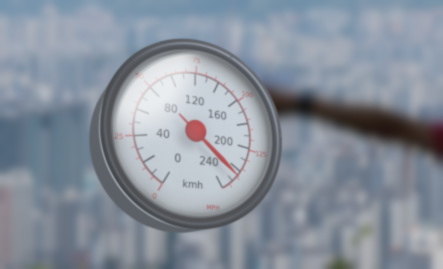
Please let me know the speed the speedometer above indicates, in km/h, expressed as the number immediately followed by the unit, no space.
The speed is 225km/h
